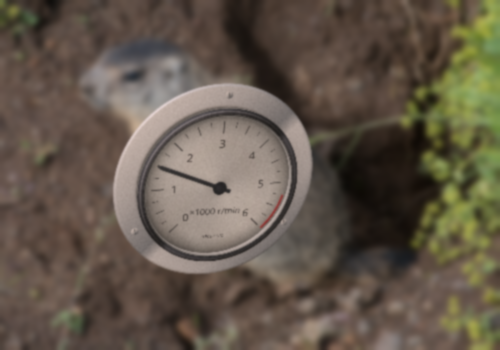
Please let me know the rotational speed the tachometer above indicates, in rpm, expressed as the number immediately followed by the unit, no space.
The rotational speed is 1500rpm
